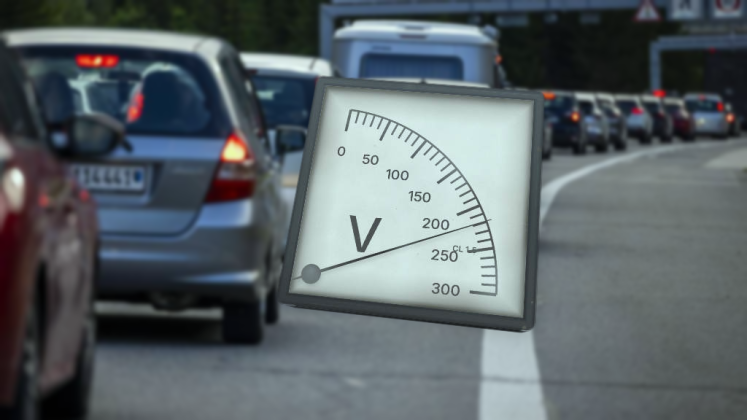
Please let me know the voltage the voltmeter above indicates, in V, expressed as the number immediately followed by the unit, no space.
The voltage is 220V
